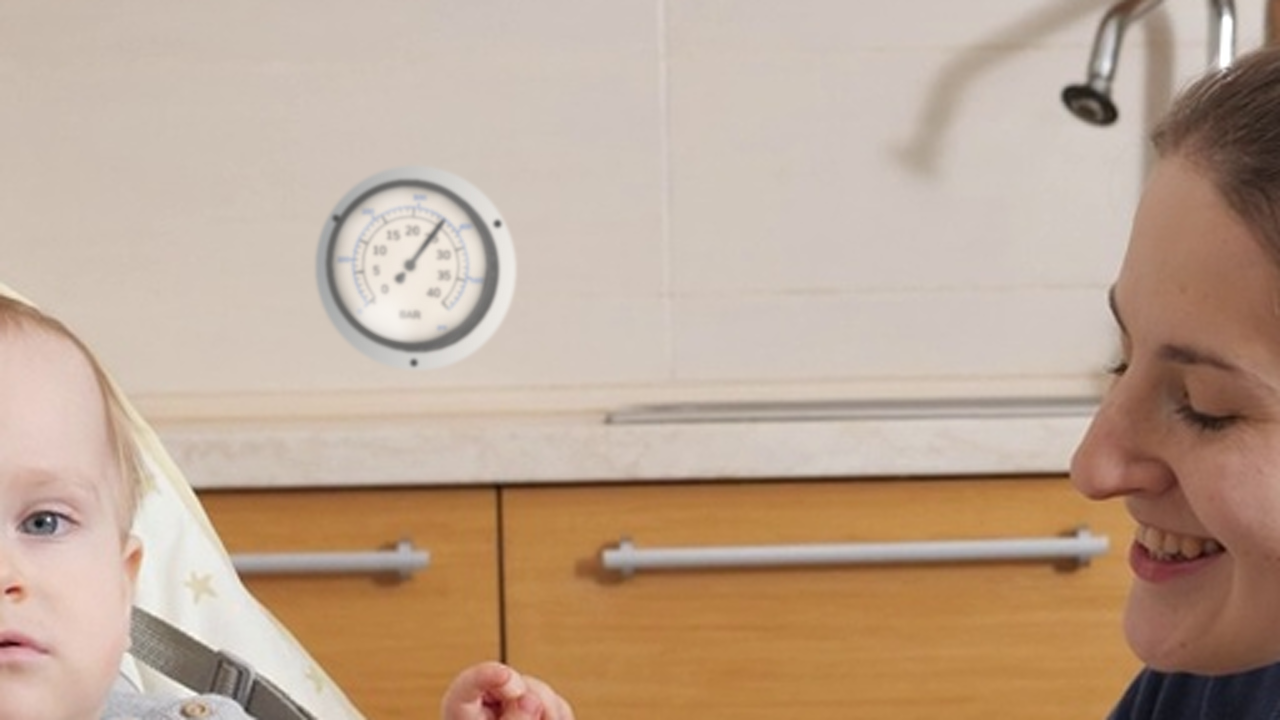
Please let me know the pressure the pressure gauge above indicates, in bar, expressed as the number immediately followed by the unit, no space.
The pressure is 25bar
